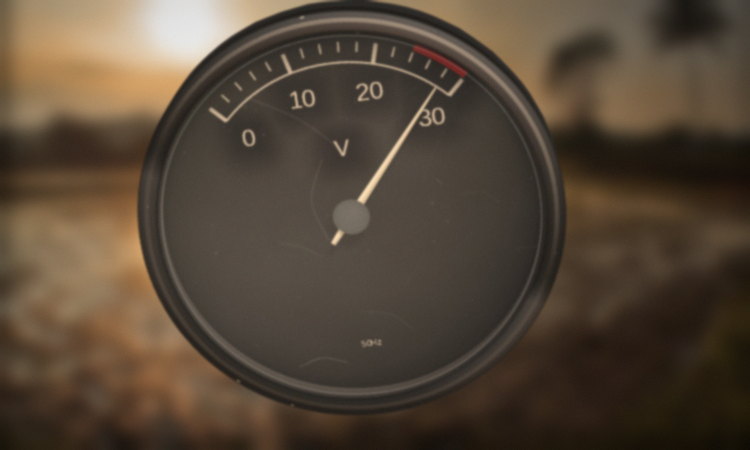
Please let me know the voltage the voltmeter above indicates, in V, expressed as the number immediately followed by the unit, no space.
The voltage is 28V
